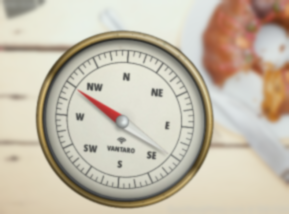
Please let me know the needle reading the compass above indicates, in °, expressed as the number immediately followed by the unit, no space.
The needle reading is 300°
